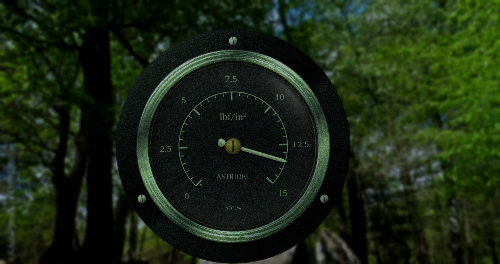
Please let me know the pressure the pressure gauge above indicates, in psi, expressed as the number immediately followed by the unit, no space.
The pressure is 13.5psi
